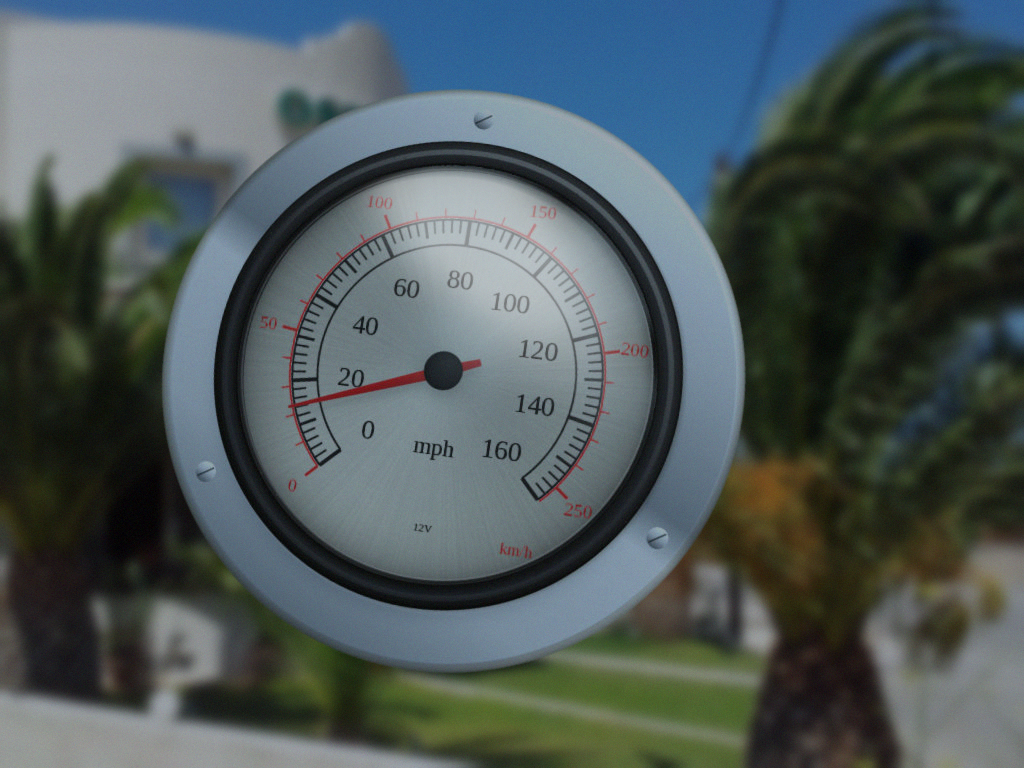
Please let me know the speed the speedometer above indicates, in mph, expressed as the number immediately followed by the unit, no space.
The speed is 14mph
